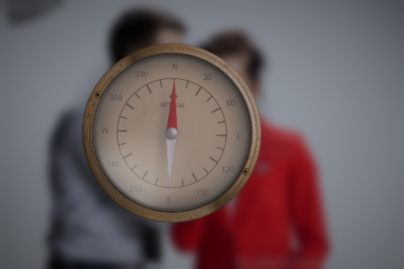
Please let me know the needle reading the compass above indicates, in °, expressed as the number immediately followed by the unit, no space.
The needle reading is 0°
